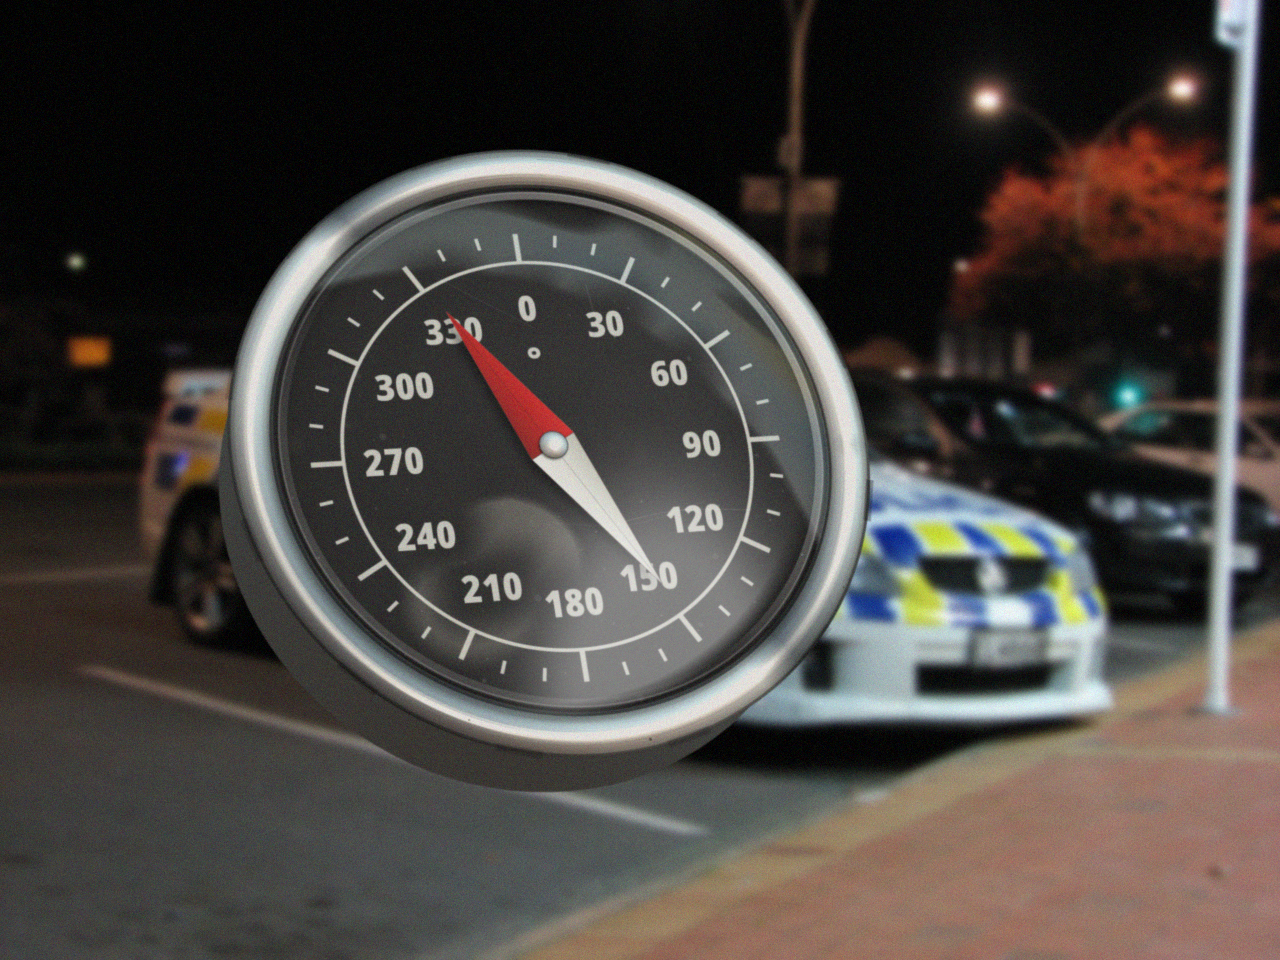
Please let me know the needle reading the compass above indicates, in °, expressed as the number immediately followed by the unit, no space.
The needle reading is 330°
